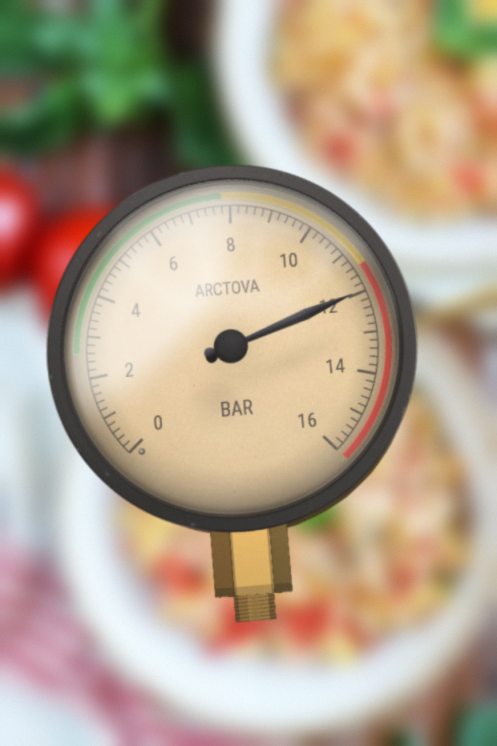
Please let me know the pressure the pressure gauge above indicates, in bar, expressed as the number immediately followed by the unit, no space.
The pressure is 12bar
